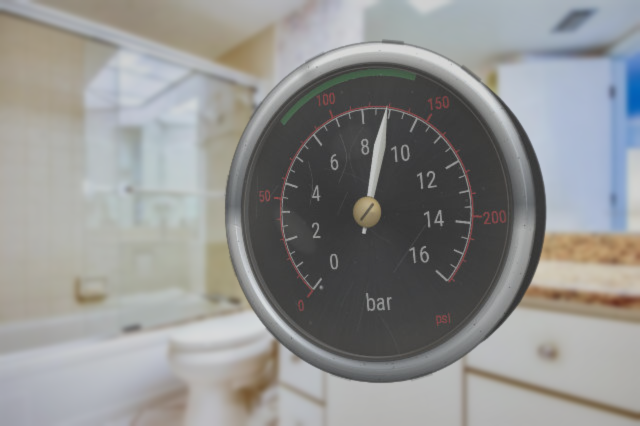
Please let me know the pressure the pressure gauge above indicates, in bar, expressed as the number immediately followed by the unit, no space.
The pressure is 9bar
